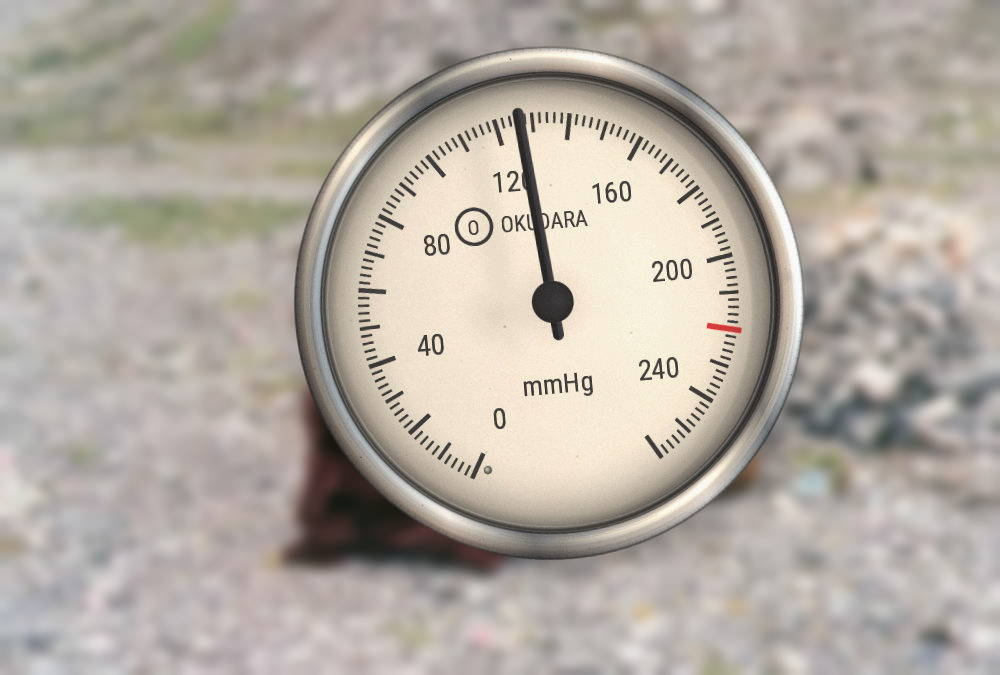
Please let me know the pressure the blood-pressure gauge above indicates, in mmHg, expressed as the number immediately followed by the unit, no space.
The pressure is 126mmHg
